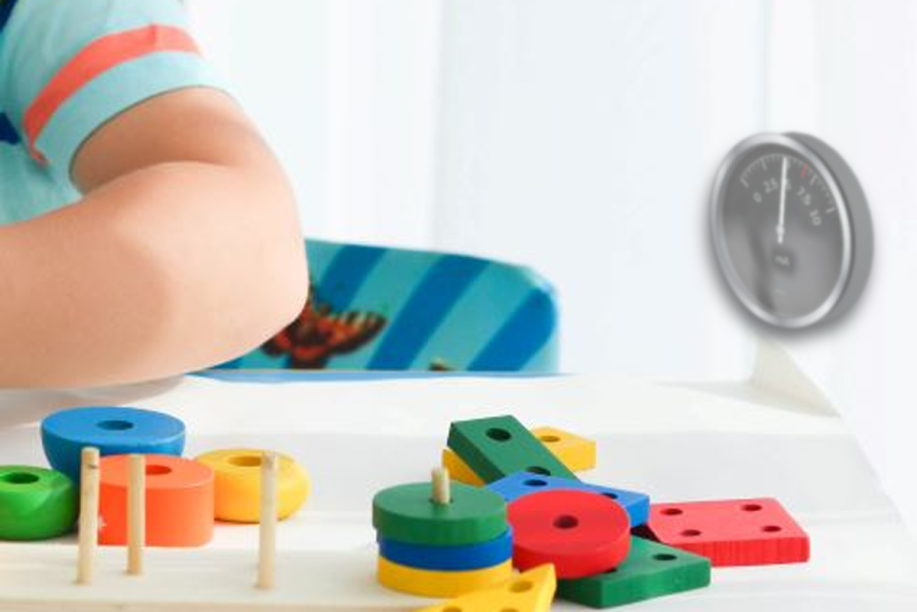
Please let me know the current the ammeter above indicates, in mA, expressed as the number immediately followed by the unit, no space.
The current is 5mA
